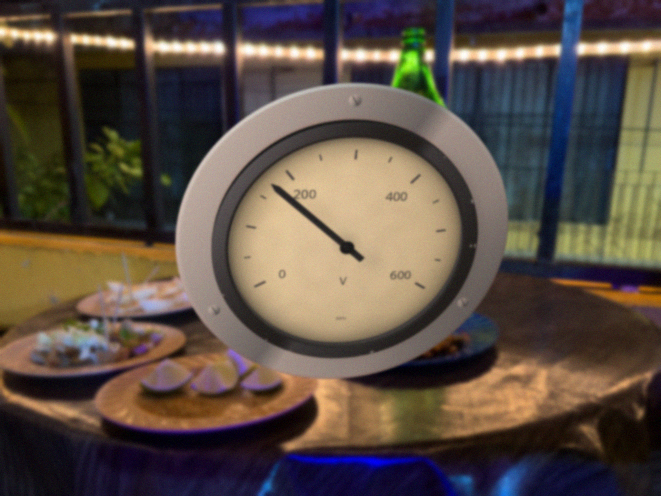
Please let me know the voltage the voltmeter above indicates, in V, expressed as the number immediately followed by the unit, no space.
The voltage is 175V
